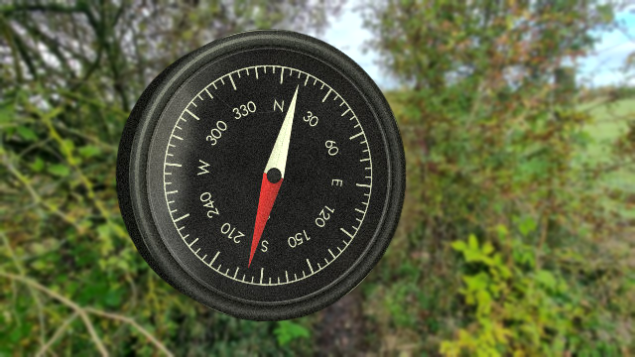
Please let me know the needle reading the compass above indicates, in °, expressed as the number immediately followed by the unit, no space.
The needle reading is 190°
